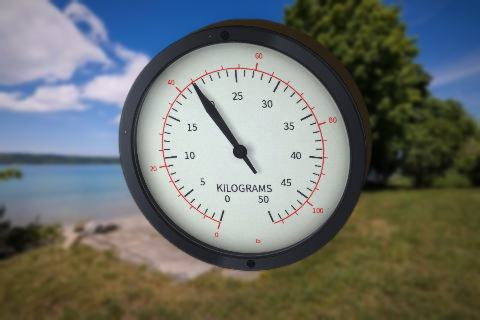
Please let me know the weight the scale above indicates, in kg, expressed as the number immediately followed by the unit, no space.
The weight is 20kg
